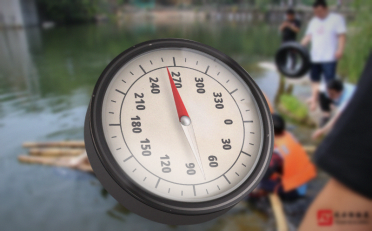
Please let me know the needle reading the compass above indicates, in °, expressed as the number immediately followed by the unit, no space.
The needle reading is 260°
